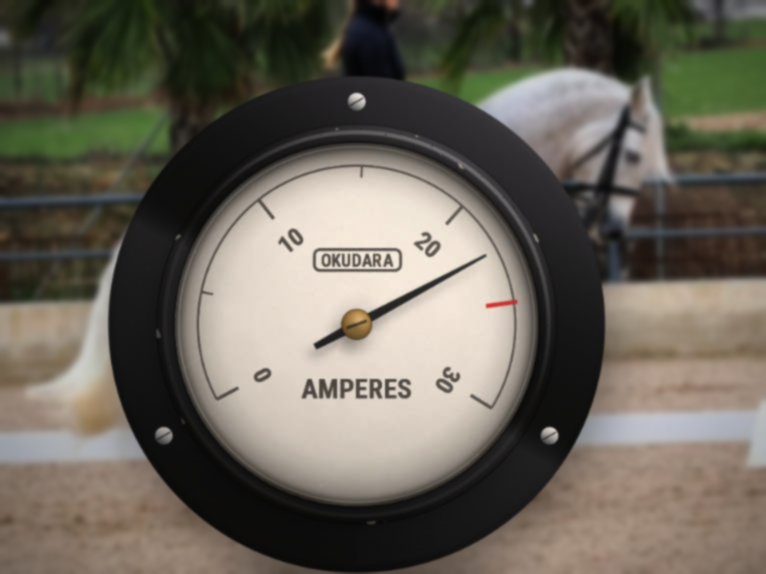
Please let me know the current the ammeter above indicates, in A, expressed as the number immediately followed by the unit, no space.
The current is 22.5A
